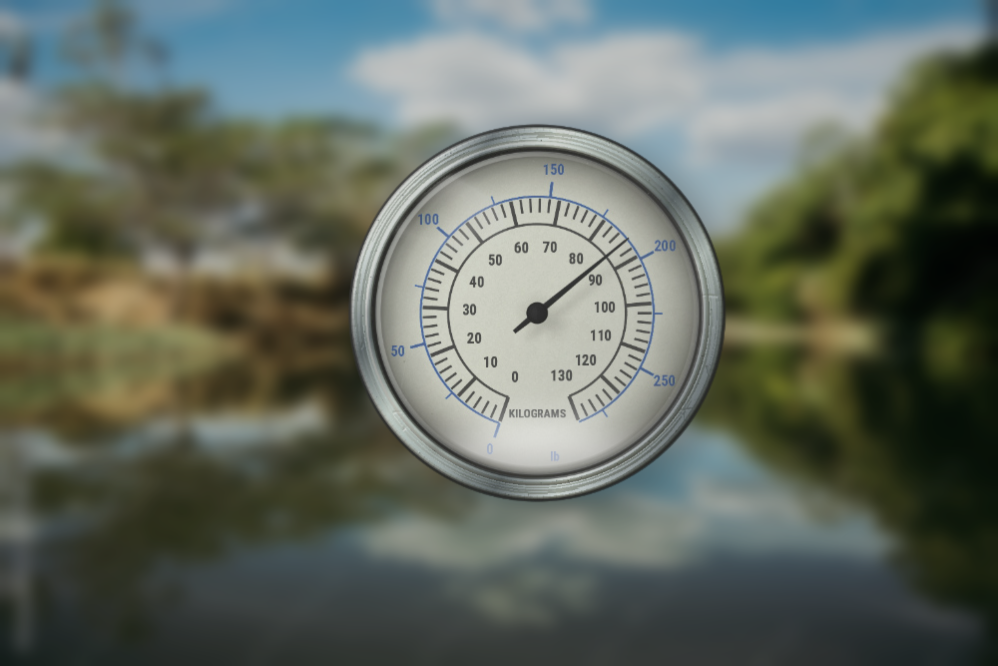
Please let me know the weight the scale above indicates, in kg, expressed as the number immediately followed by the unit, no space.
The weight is 86kg
